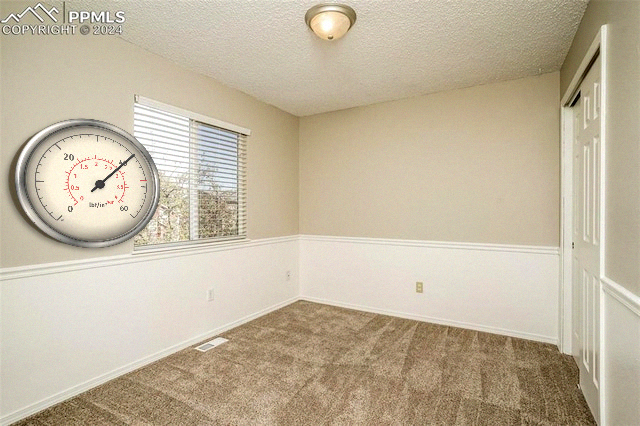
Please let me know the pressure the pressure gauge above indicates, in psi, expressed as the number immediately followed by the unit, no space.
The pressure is 40psi
